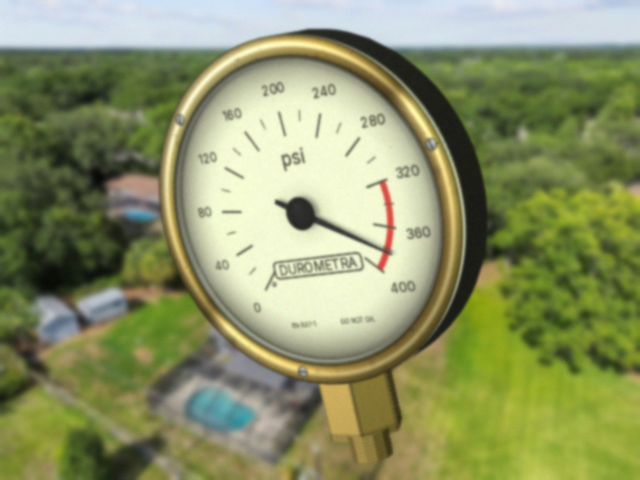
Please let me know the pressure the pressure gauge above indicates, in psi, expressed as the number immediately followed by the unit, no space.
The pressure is 380psi
